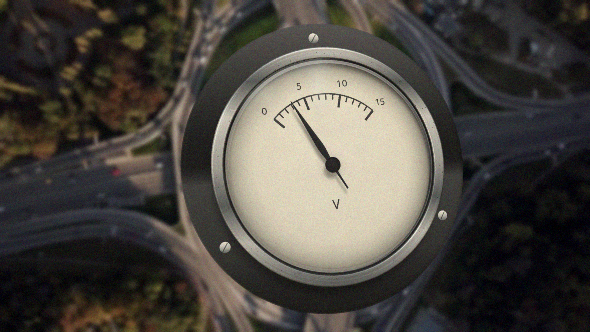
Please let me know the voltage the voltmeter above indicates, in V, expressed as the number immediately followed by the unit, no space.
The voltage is 3V
